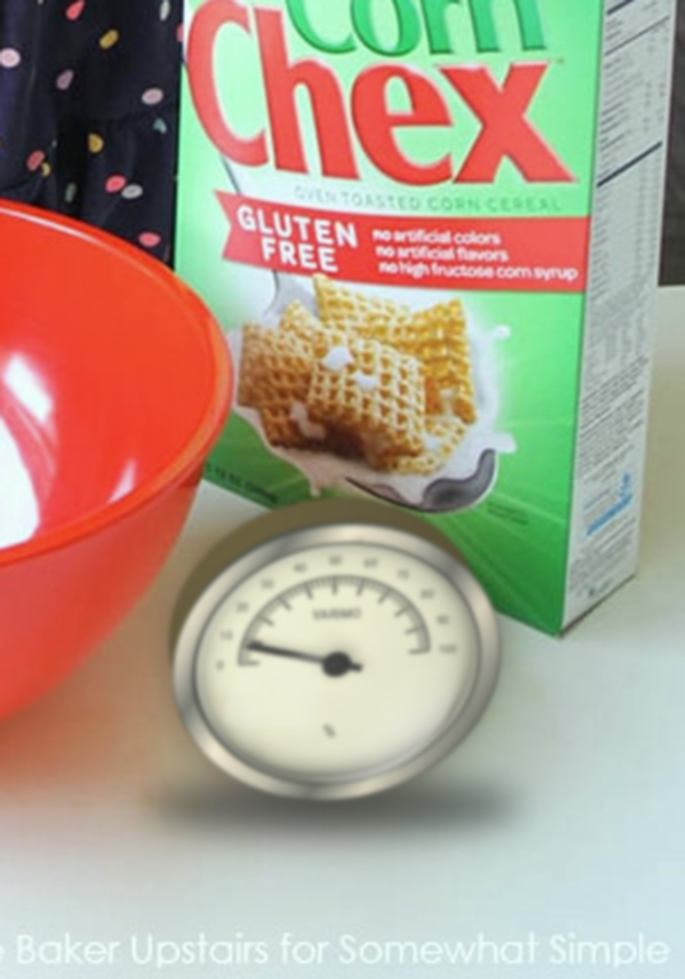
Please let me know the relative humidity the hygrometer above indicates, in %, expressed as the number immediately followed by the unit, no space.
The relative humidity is 10%
